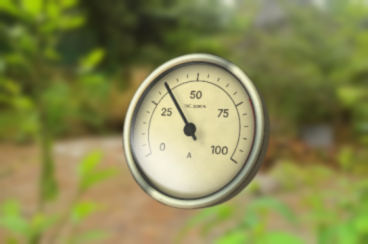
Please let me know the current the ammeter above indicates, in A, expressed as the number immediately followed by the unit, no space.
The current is 35A
